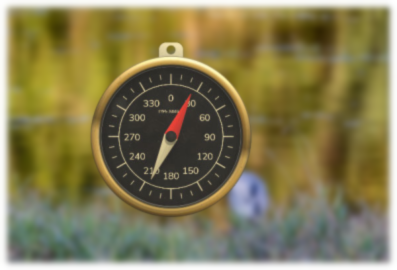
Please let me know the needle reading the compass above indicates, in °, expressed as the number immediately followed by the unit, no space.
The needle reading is 25°
